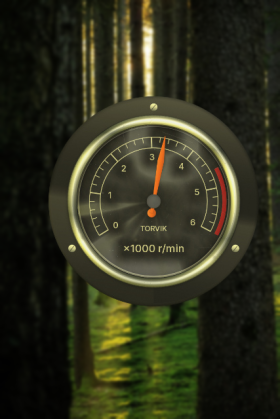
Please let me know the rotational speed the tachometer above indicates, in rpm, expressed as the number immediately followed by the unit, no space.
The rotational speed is 3300rpm
